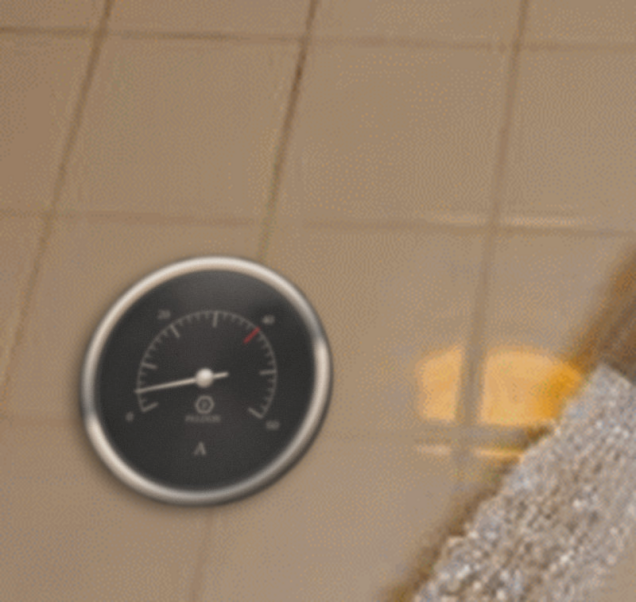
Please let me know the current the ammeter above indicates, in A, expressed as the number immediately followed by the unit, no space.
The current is 4A
